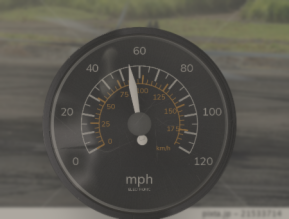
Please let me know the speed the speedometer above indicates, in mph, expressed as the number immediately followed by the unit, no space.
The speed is 55mph
